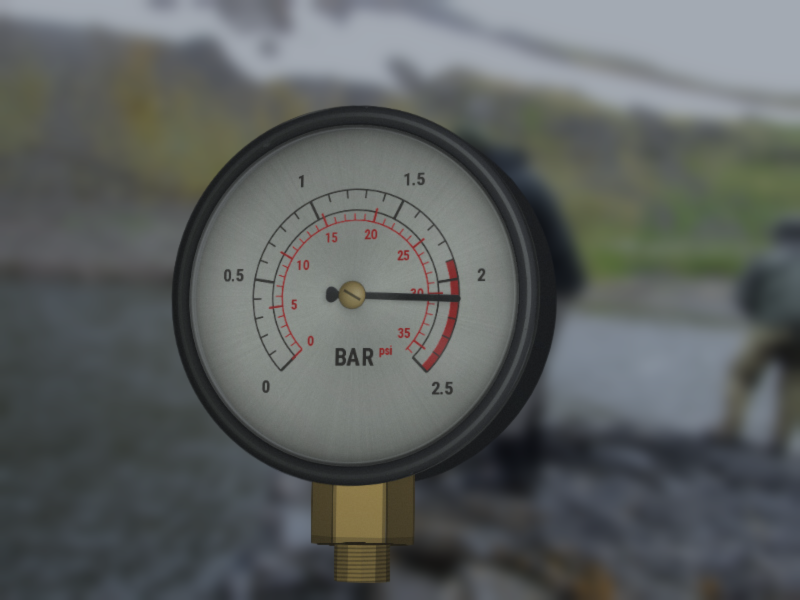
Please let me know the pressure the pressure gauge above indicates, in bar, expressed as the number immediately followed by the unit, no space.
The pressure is 2.1bar
